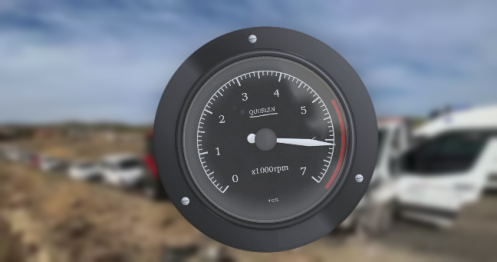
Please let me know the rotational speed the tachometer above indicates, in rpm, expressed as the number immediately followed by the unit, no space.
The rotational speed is 6100rpm
